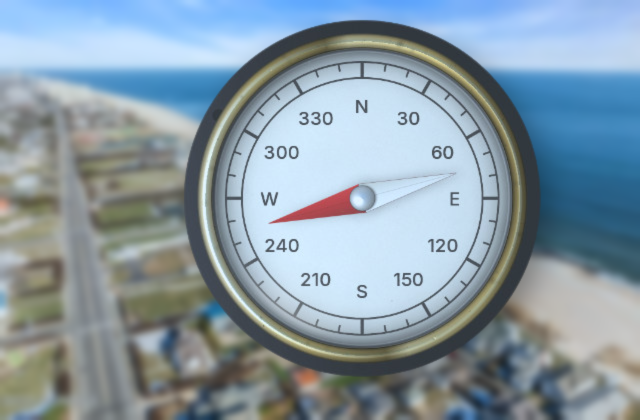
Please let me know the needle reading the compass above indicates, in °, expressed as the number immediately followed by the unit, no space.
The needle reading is 255°
